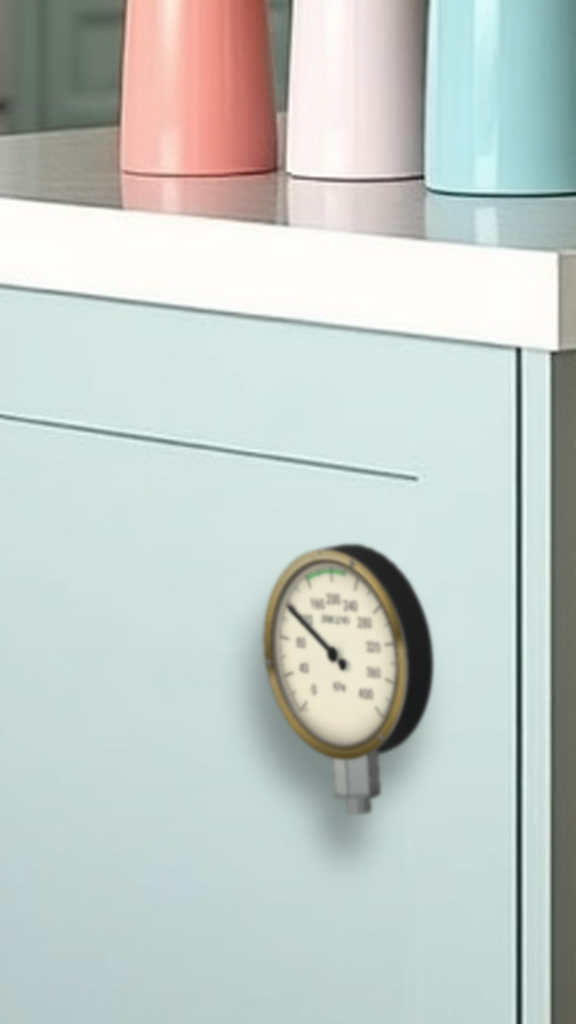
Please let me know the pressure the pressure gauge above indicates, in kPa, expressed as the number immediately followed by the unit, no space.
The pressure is 120kPa
